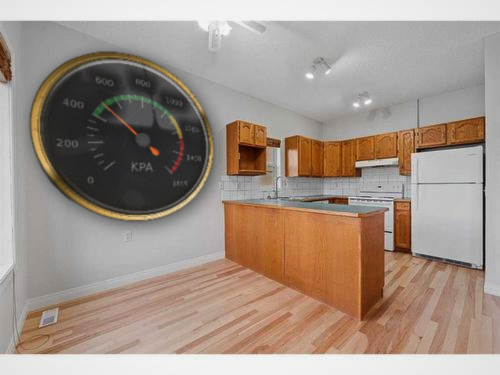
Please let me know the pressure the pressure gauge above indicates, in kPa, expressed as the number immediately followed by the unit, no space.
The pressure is 500kPa
